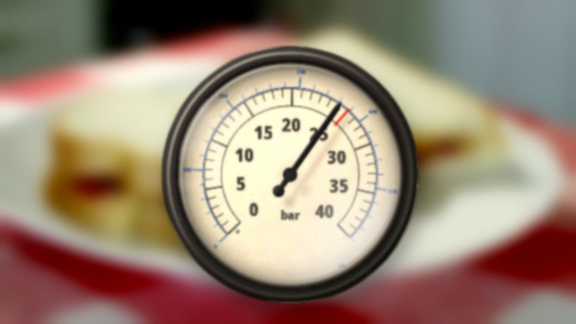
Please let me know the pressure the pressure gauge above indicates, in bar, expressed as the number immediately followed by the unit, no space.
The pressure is 25bar
